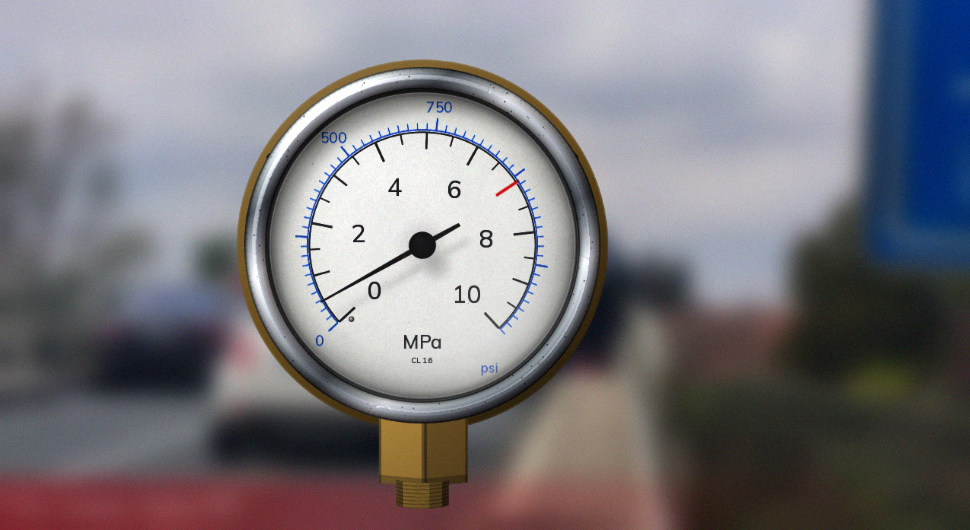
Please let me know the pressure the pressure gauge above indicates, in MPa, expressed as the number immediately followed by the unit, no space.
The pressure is 0.5MPa
